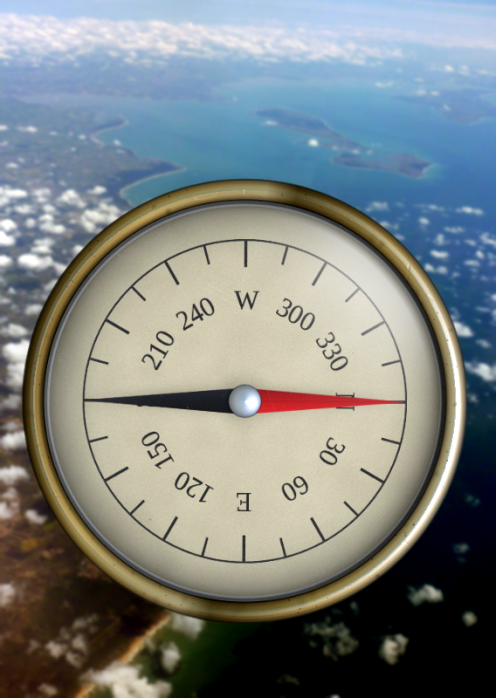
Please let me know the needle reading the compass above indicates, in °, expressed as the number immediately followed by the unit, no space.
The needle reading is 0°
